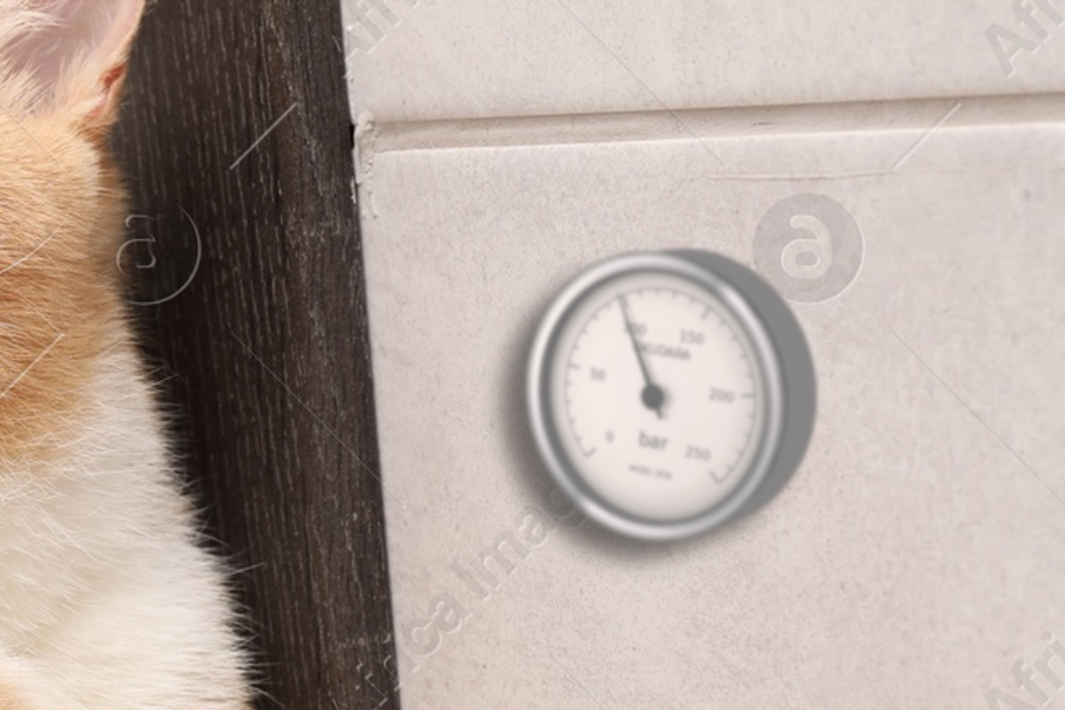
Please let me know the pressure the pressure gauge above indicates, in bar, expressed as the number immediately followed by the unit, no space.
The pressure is 100bar
